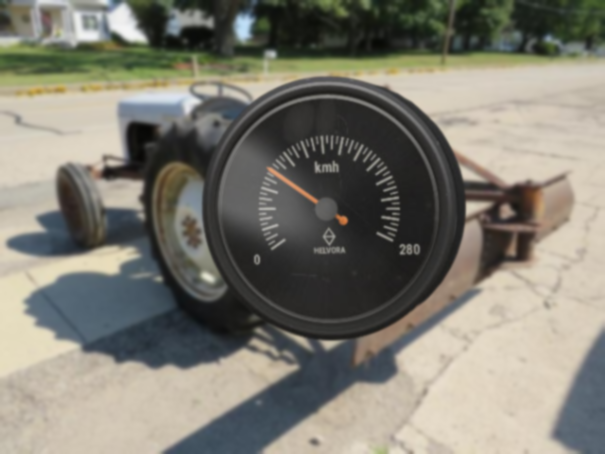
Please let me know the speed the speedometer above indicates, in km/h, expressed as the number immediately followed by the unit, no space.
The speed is 80km/h
